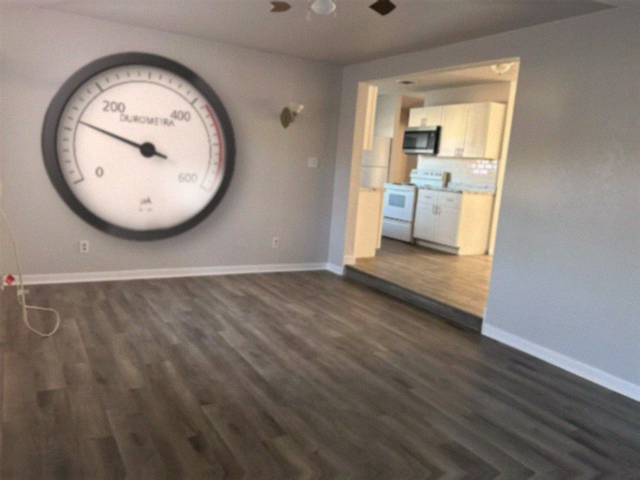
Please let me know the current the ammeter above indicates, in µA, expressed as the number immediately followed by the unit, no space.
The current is 120µA
